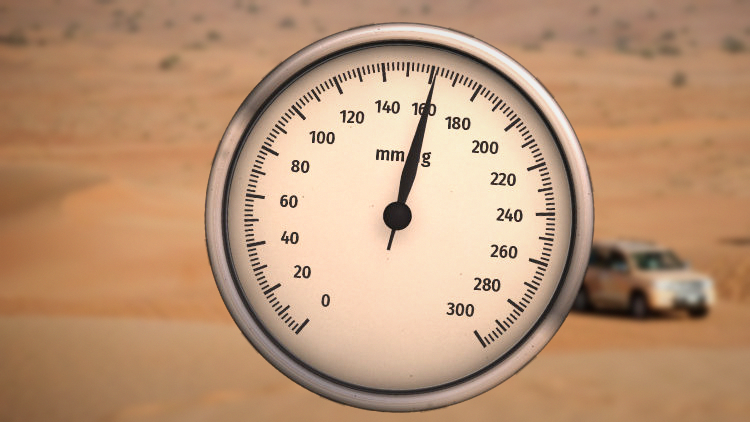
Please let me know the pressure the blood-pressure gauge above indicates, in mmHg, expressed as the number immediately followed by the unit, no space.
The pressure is 162mmHg
